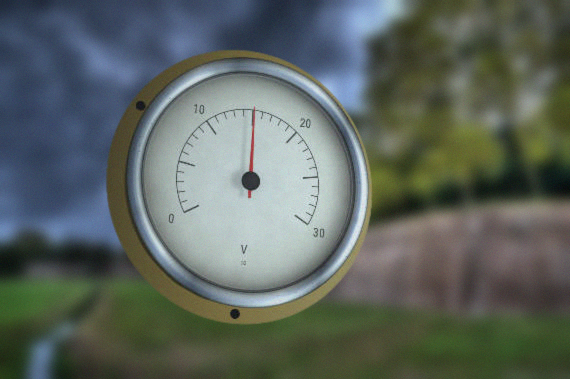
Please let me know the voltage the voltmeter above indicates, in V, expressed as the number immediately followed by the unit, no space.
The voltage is 15V
